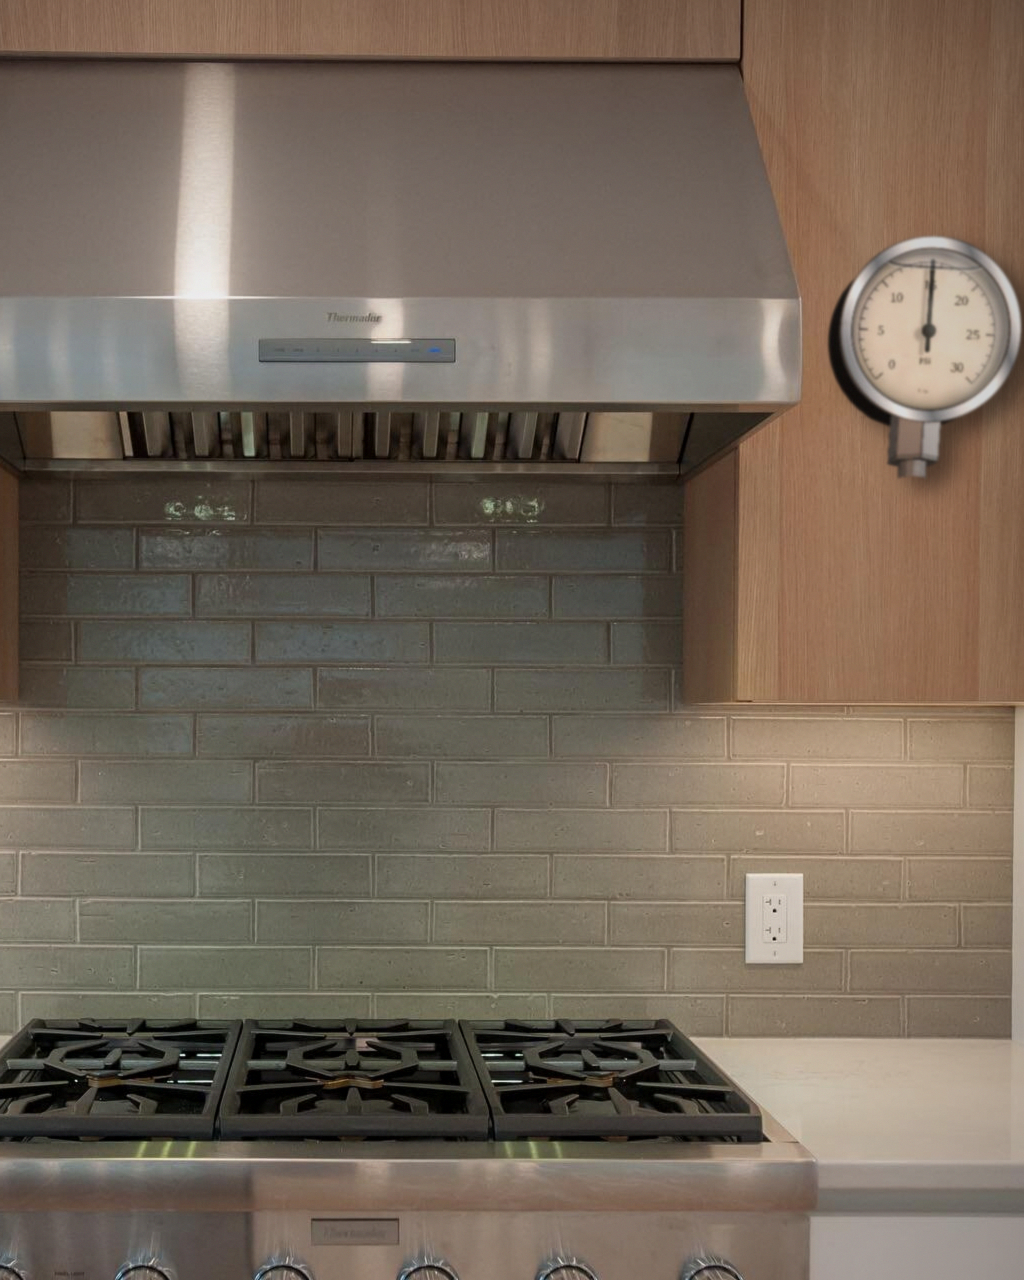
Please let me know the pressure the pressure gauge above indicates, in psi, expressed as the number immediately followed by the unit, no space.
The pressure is 15psi
